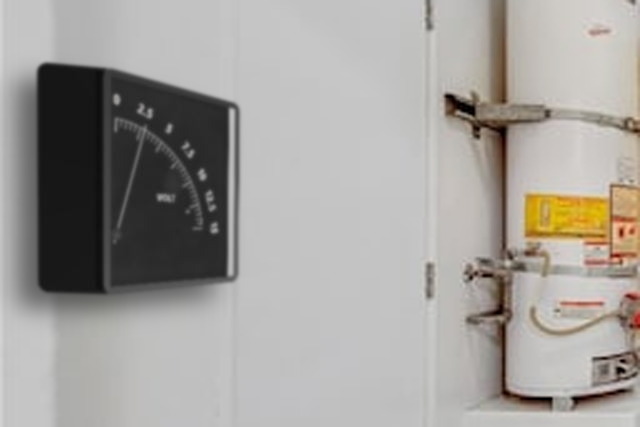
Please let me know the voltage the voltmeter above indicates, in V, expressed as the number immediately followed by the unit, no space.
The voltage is 2.5V
